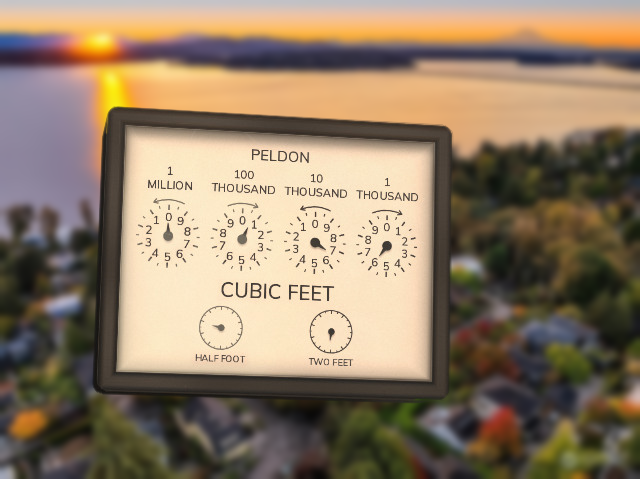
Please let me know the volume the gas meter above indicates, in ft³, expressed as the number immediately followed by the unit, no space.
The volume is 6600ft³
